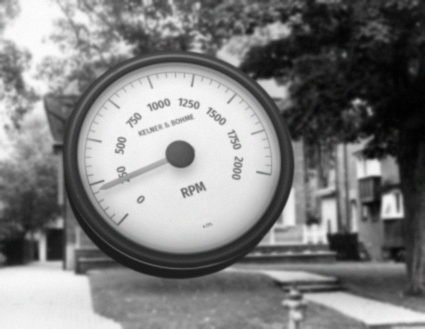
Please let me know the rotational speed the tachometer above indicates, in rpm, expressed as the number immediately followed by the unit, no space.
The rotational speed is 200rpm
